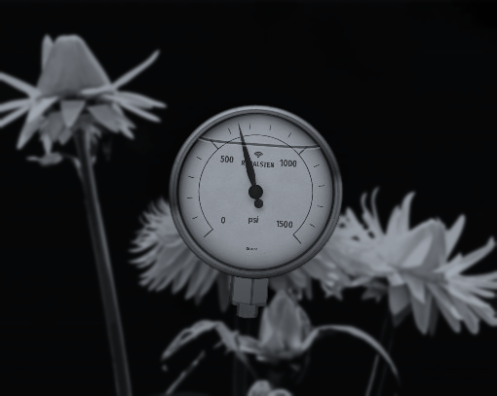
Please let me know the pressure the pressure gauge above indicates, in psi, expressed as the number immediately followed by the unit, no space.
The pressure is 650psi
